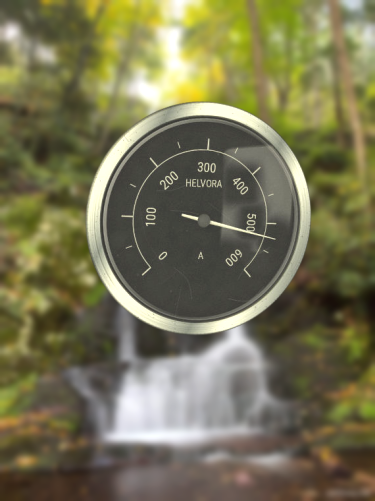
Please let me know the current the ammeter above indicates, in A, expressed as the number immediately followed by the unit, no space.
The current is 525A
